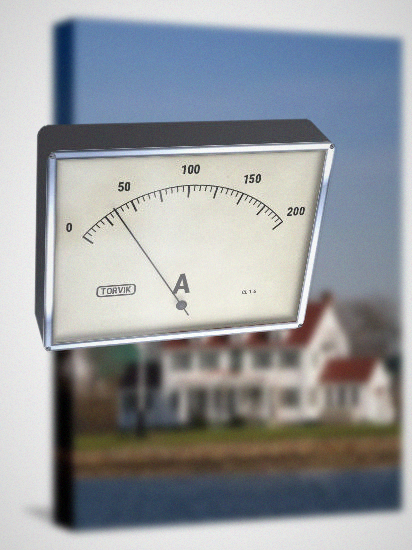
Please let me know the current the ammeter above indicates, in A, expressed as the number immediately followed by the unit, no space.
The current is 35A
